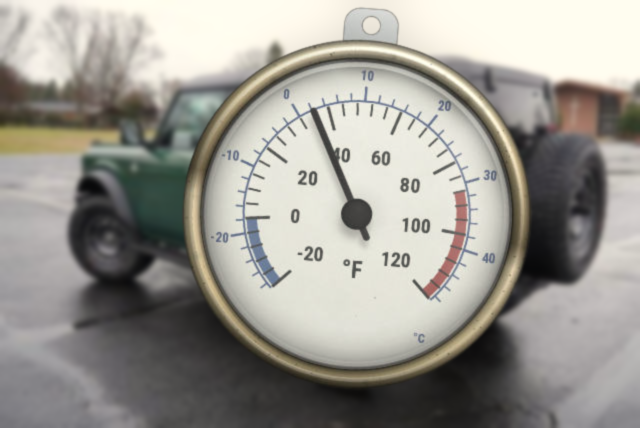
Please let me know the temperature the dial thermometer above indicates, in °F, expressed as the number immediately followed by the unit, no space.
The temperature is 36°F
